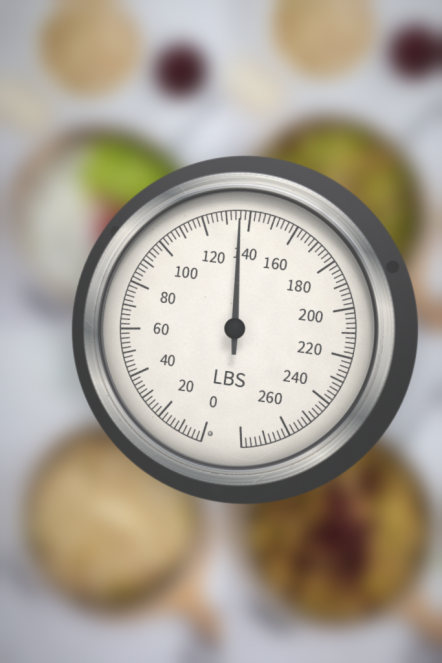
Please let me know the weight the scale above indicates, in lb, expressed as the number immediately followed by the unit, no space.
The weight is 136lb
